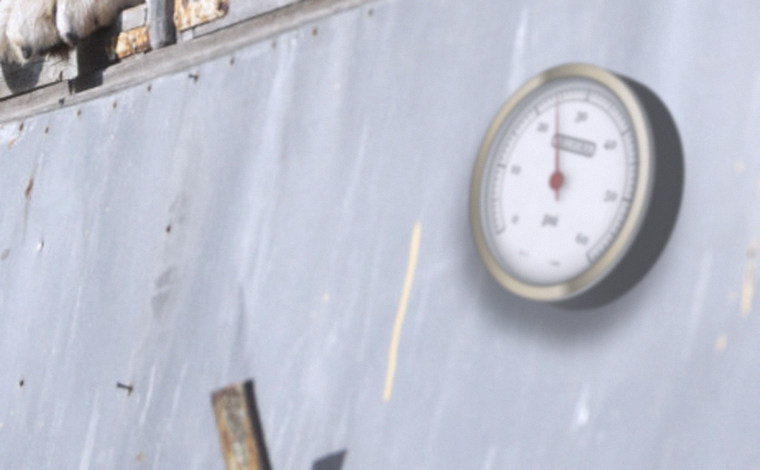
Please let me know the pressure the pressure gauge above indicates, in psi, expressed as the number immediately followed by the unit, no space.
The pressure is 25psi
